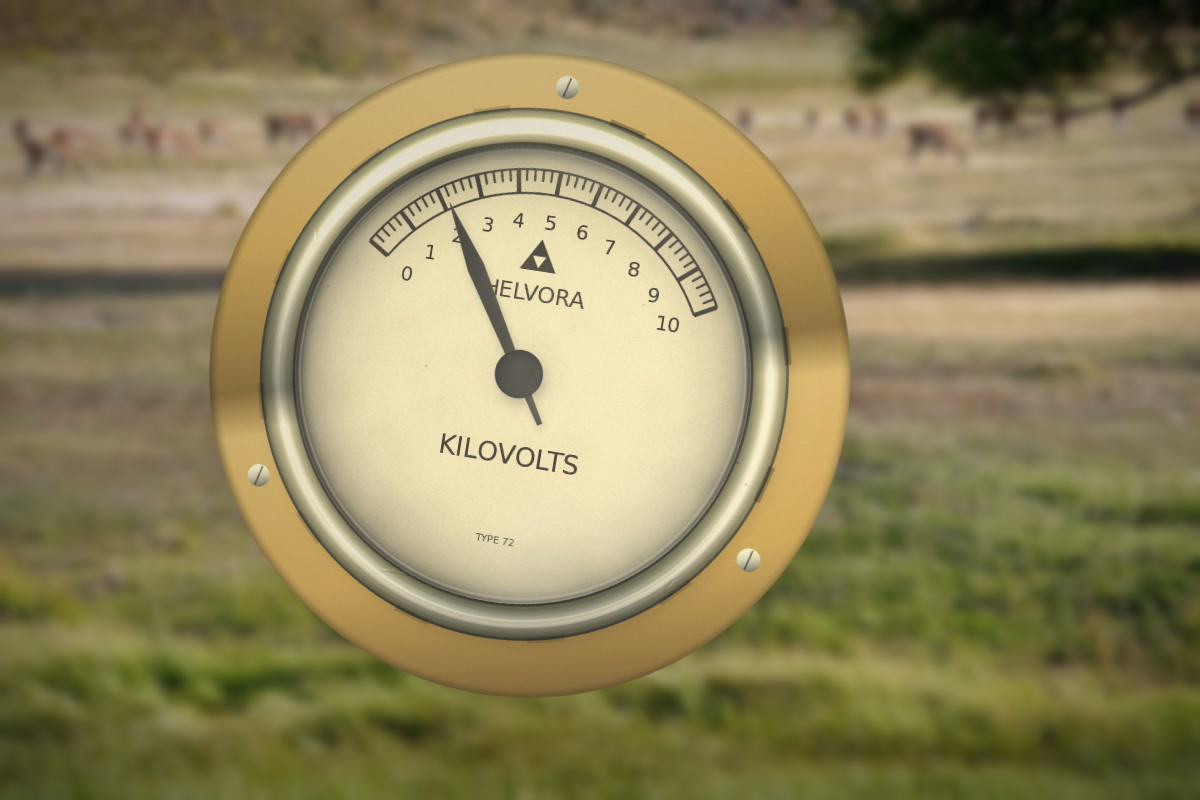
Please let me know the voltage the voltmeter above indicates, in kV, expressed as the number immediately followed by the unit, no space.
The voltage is 2.2kV
